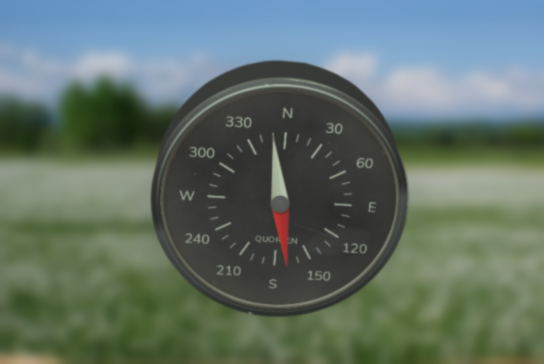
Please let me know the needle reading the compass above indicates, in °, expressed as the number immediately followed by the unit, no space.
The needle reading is 170°
